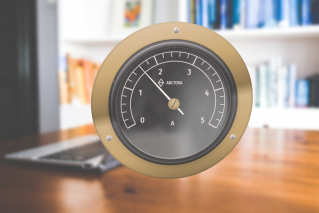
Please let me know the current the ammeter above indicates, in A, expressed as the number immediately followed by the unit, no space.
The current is 1.6A
